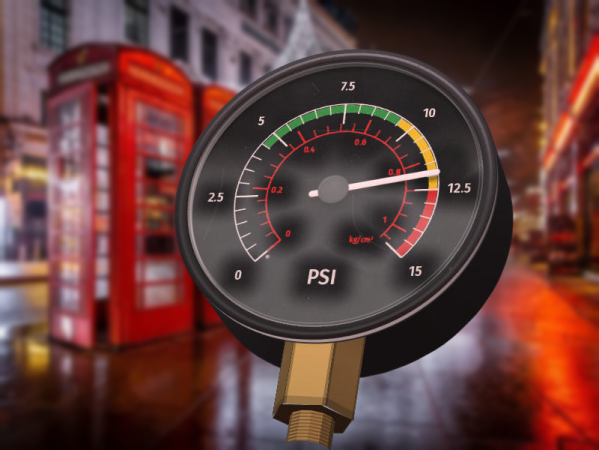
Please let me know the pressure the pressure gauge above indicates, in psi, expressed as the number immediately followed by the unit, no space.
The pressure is 12psi
